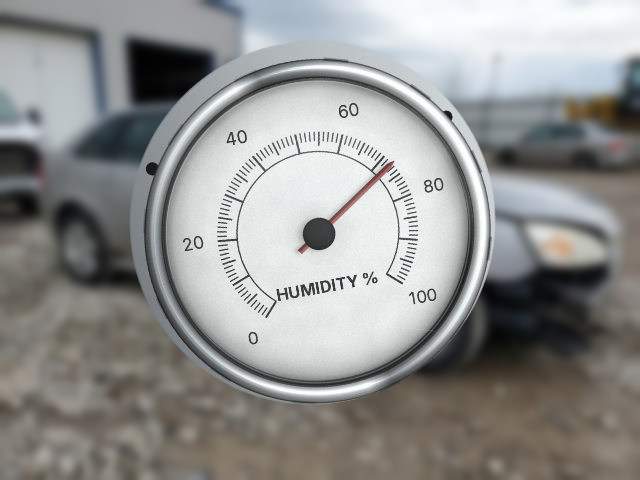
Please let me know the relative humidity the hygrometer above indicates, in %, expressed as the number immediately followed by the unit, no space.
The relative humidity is 72%
